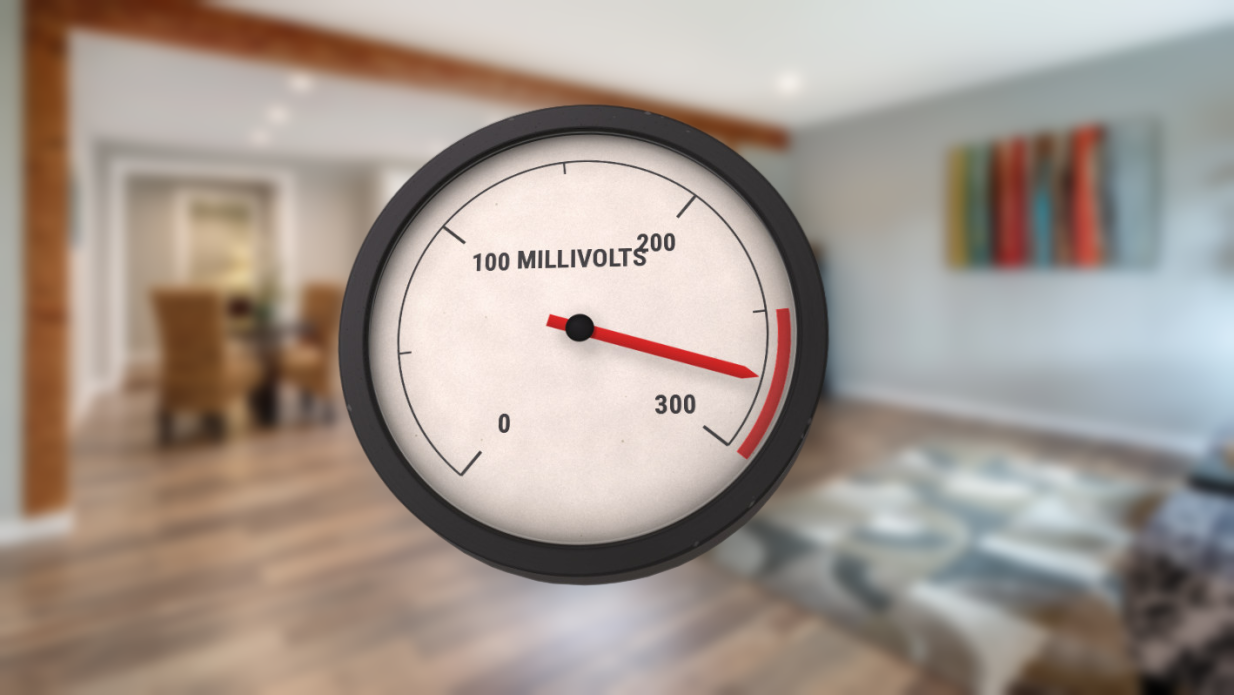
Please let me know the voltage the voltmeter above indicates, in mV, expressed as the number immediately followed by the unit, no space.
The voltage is 275mV
